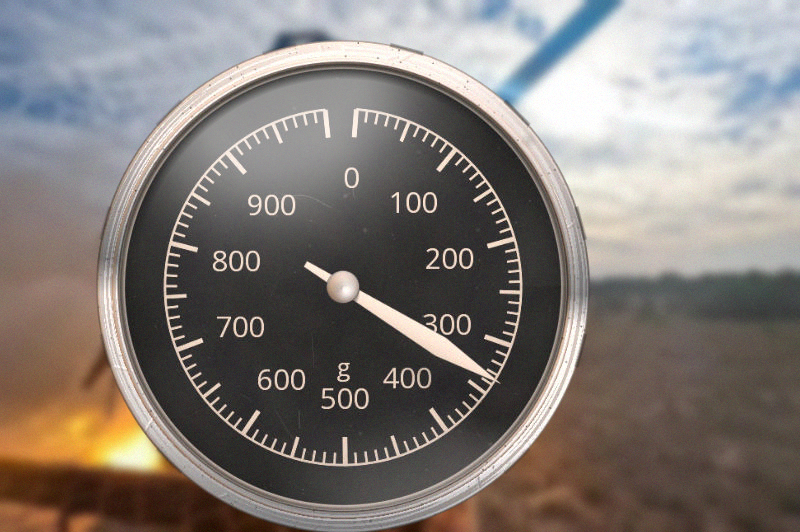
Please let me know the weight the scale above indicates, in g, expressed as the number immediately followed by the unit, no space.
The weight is 335g
